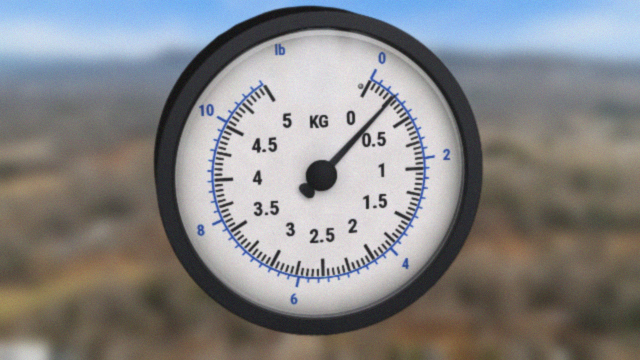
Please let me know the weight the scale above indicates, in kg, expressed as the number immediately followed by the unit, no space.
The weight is 0.25kg
